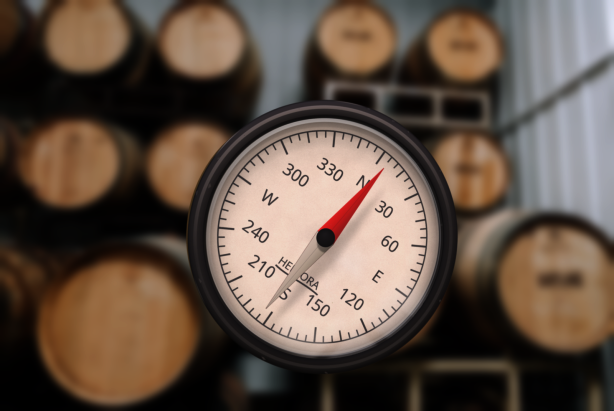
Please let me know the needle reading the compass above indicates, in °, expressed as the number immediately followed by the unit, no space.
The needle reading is 5°
